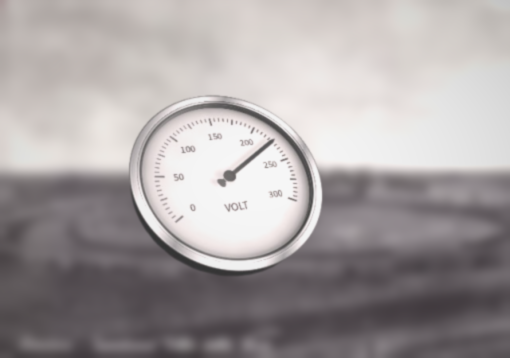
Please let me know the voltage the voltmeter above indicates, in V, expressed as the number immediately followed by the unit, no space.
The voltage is 225V
